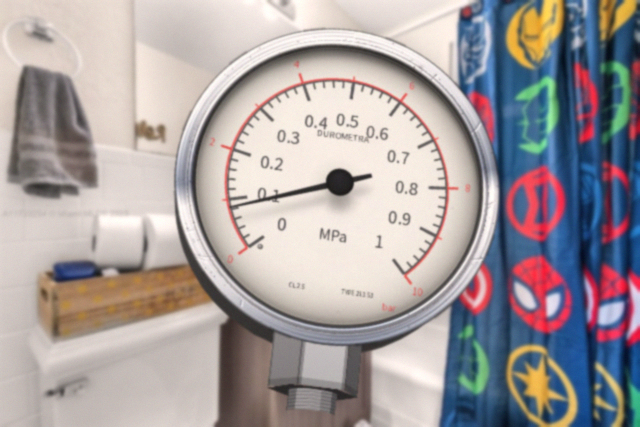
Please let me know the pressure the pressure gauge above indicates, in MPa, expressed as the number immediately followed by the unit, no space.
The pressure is 0.08MPa
